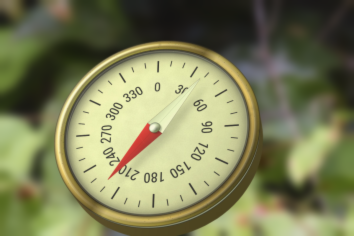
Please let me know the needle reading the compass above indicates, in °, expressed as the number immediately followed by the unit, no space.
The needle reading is 220°
